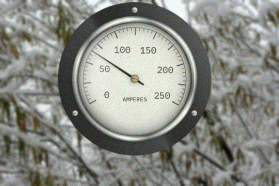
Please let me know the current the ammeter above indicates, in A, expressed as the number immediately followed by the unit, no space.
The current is 65A
